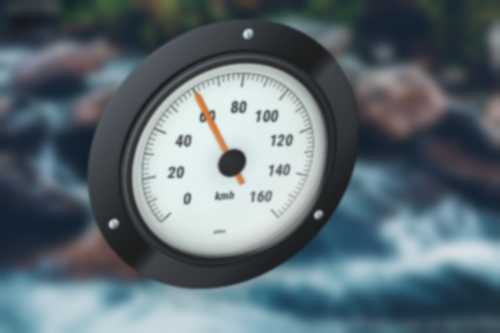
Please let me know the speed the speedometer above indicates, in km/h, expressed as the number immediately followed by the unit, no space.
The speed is 60km/h
